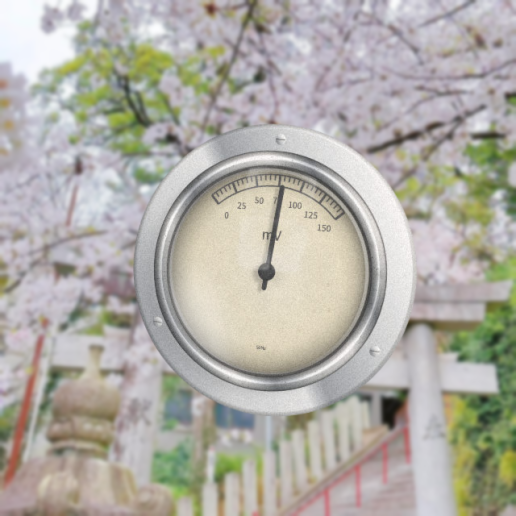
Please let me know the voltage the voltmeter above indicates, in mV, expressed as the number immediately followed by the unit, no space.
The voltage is 80mV
